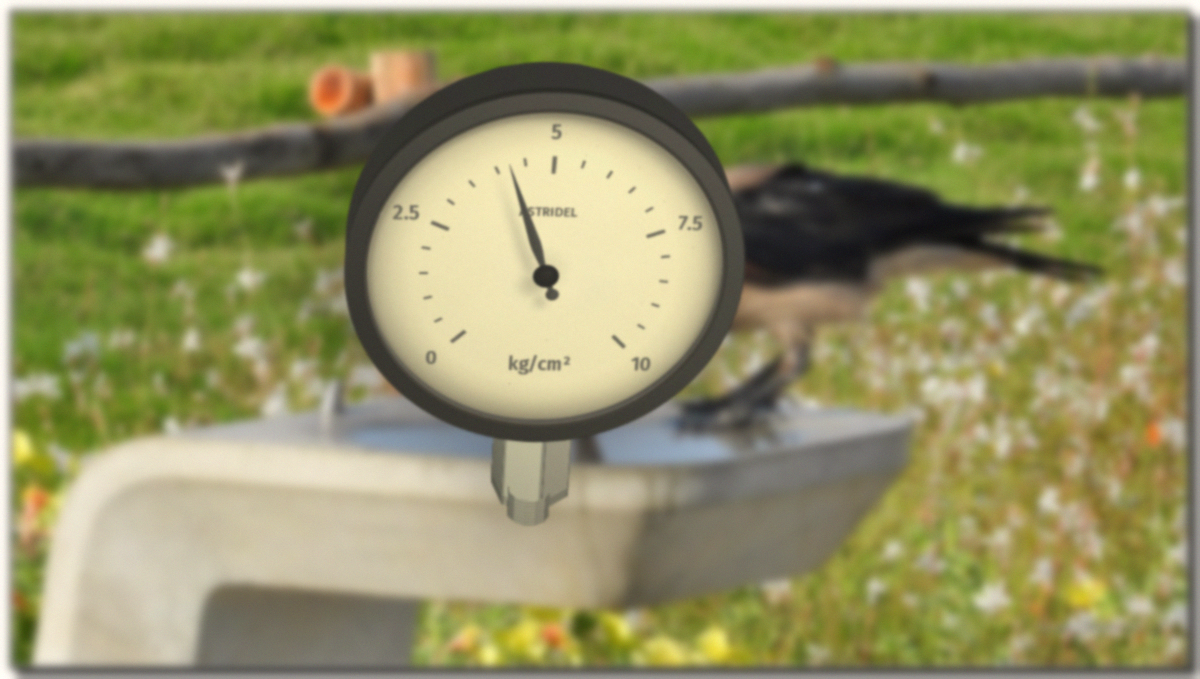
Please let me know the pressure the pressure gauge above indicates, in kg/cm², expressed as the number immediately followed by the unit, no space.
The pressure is 4.25kg/cm²
